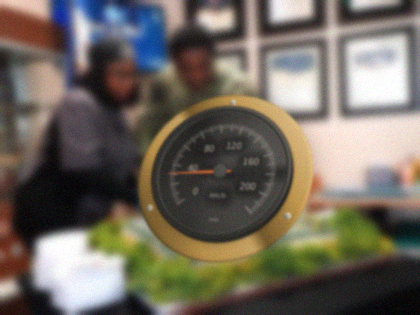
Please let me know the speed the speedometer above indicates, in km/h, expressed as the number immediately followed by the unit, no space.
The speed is 30km/h
